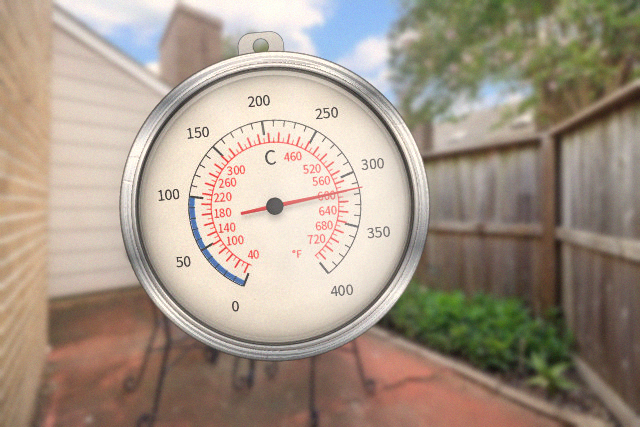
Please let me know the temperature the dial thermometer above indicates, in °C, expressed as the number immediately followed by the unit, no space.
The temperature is 315°C
